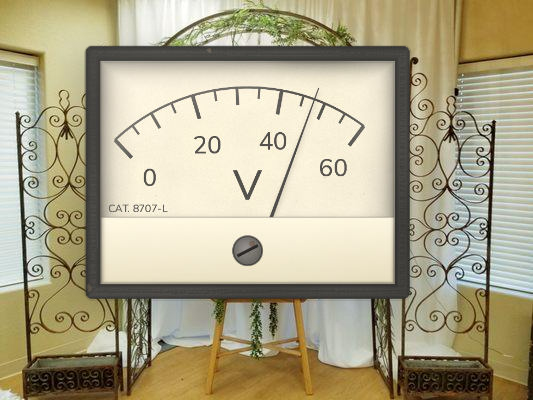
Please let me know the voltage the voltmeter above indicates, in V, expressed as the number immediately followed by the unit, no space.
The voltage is 47.5V
